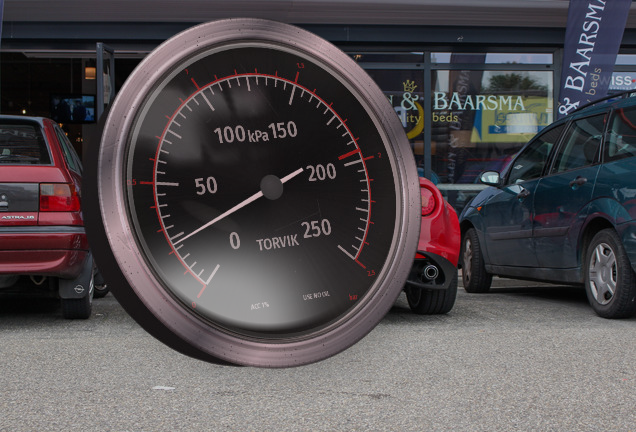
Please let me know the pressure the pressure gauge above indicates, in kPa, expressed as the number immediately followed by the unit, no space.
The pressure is 22.5kPa
